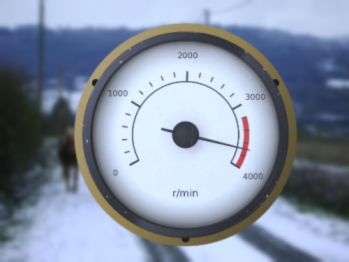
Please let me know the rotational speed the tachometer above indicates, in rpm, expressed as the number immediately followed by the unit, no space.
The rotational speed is 3700rpm
